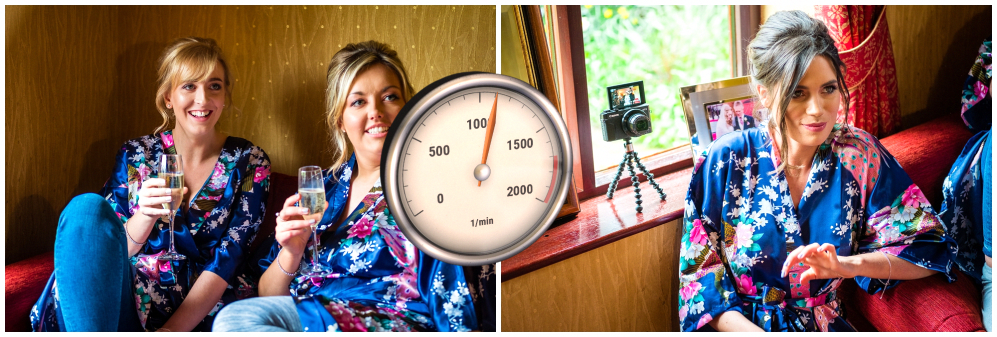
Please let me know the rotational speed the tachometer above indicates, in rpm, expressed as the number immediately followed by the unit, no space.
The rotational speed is 1100rpm
